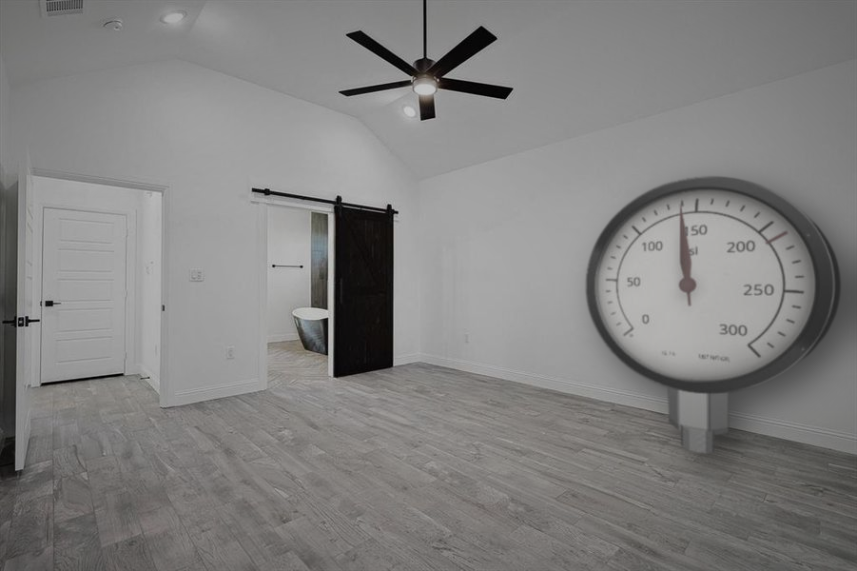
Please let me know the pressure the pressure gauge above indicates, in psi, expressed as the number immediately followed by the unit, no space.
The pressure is 140psi
